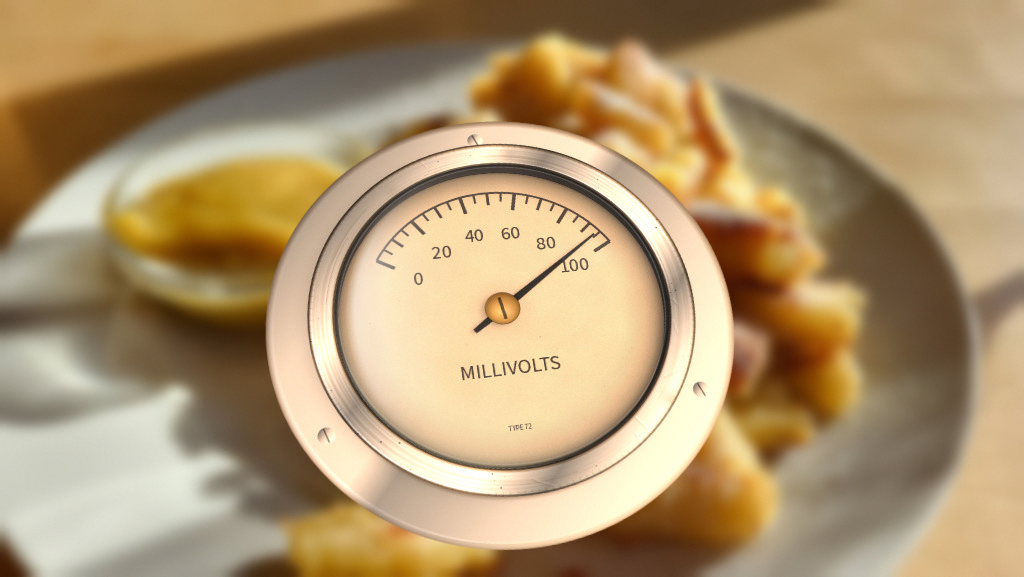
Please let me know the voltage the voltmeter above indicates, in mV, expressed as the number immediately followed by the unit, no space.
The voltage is 95mV
